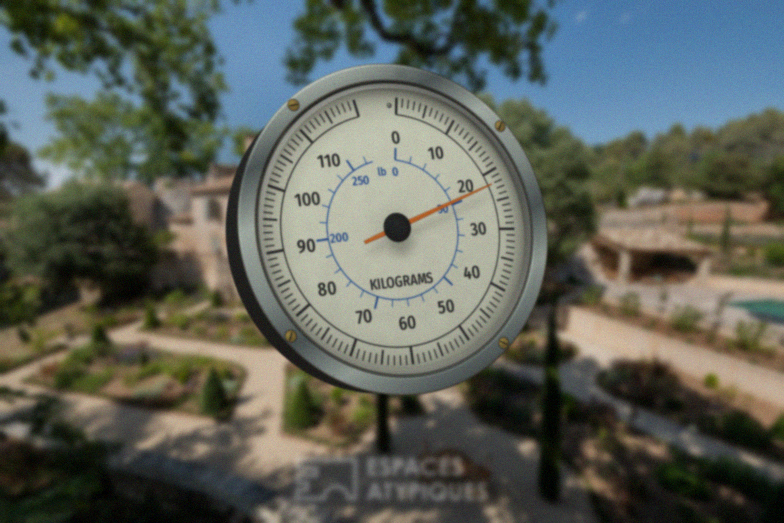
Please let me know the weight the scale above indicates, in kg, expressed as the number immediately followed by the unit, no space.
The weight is 22kg
